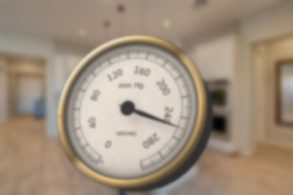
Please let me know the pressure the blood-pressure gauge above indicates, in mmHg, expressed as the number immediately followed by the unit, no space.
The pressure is 250mmHg
